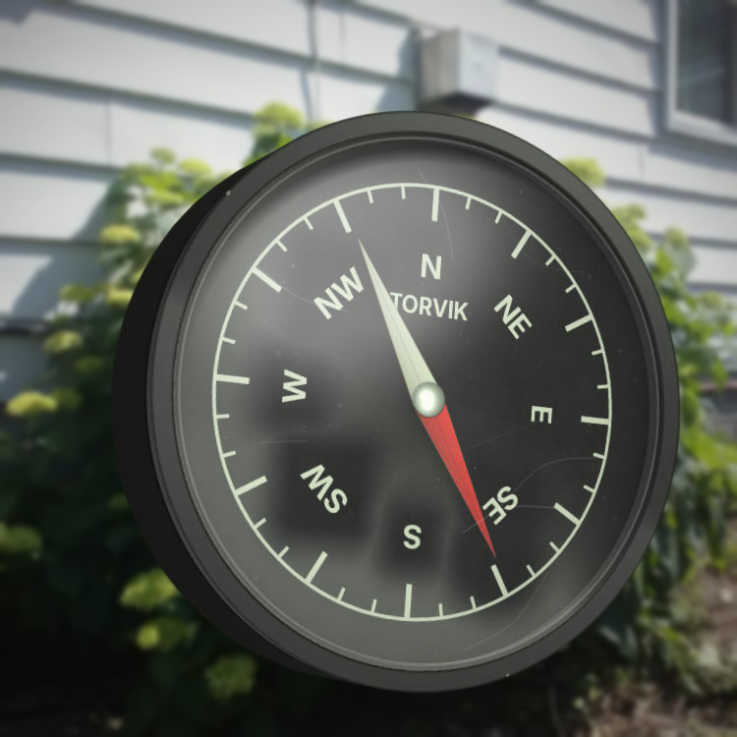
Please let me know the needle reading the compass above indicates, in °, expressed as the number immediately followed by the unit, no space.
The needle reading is 150°
